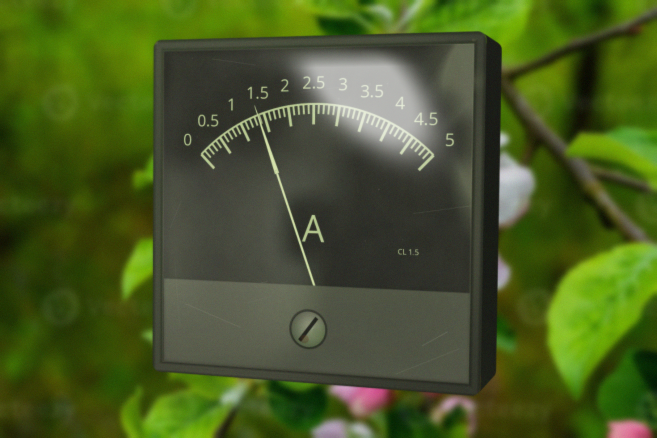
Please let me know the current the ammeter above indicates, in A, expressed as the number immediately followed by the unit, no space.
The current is 1.4A
